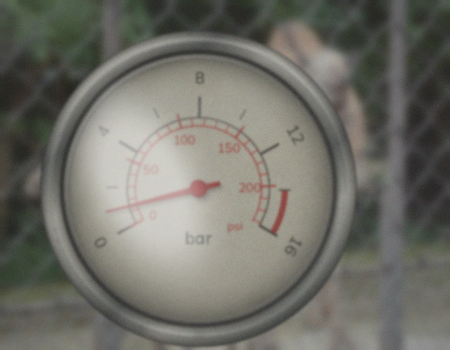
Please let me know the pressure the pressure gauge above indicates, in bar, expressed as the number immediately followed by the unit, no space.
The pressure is 1bar
